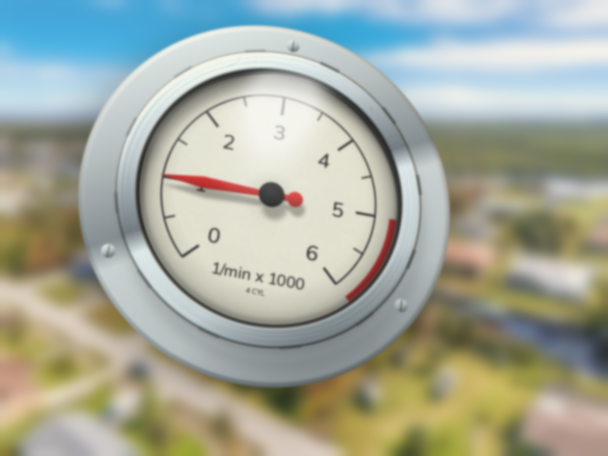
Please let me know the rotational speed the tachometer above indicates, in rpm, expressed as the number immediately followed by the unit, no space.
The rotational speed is 1000rpm
